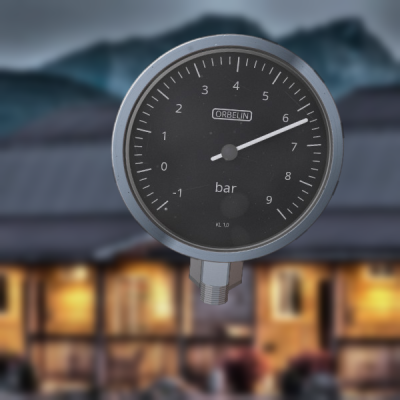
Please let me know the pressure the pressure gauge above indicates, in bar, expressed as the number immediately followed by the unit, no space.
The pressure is 6.3bar
